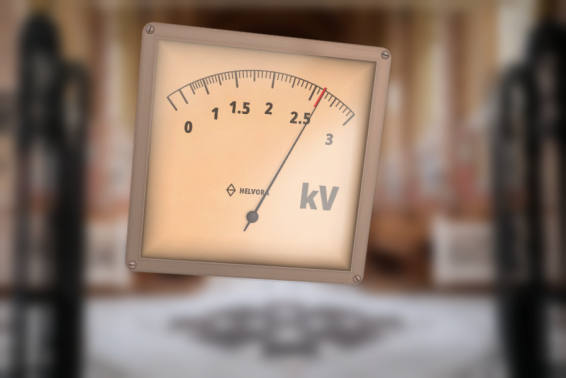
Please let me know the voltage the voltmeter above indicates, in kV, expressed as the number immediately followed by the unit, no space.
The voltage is 2.6kV
